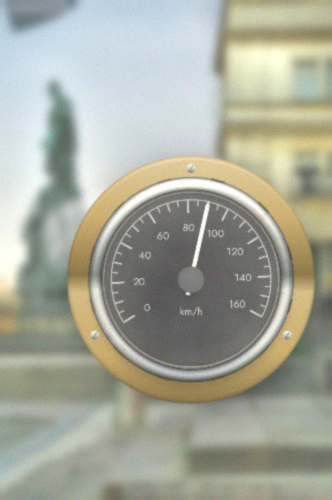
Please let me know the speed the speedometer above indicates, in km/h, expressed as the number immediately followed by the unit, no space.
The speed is 90km/h
